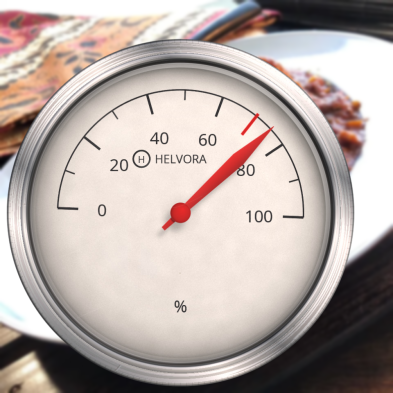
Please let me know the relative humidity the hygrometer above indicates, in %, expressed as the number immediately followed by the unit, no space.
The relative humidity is 75%
